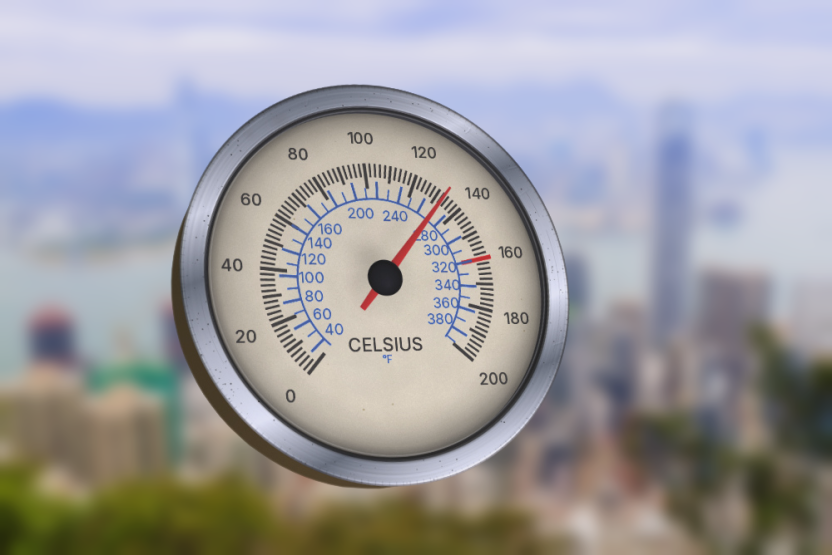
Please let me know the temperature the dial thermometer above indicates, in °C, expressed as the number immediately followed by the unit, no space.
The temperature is 132°C
